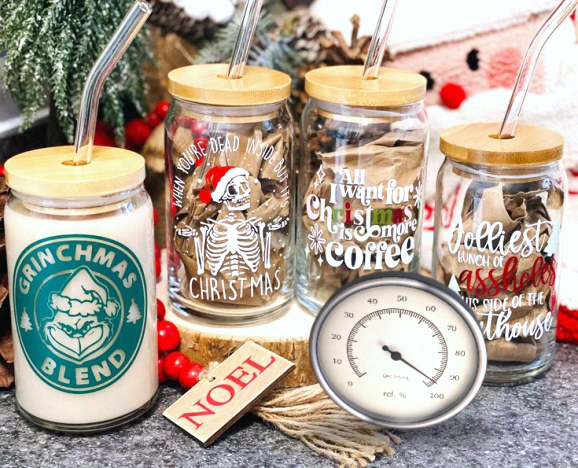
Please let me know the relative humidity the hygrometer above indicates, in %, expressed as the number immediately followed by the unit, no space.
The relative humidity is 95%
